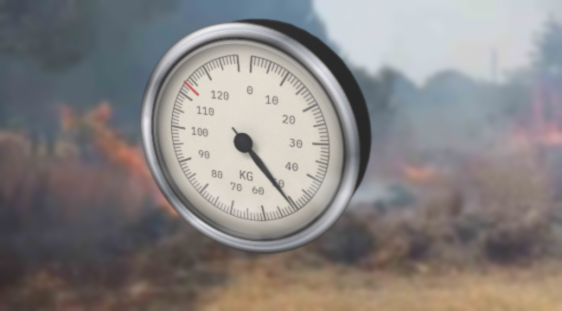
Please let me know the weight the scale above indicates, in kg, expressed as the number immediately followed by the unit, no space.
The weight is 50kg
